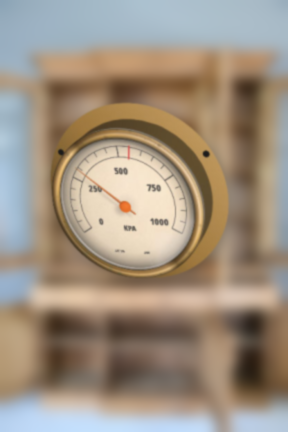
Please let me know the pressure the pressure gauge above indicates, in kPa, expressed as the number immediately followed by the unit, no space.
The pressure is 300kPa
